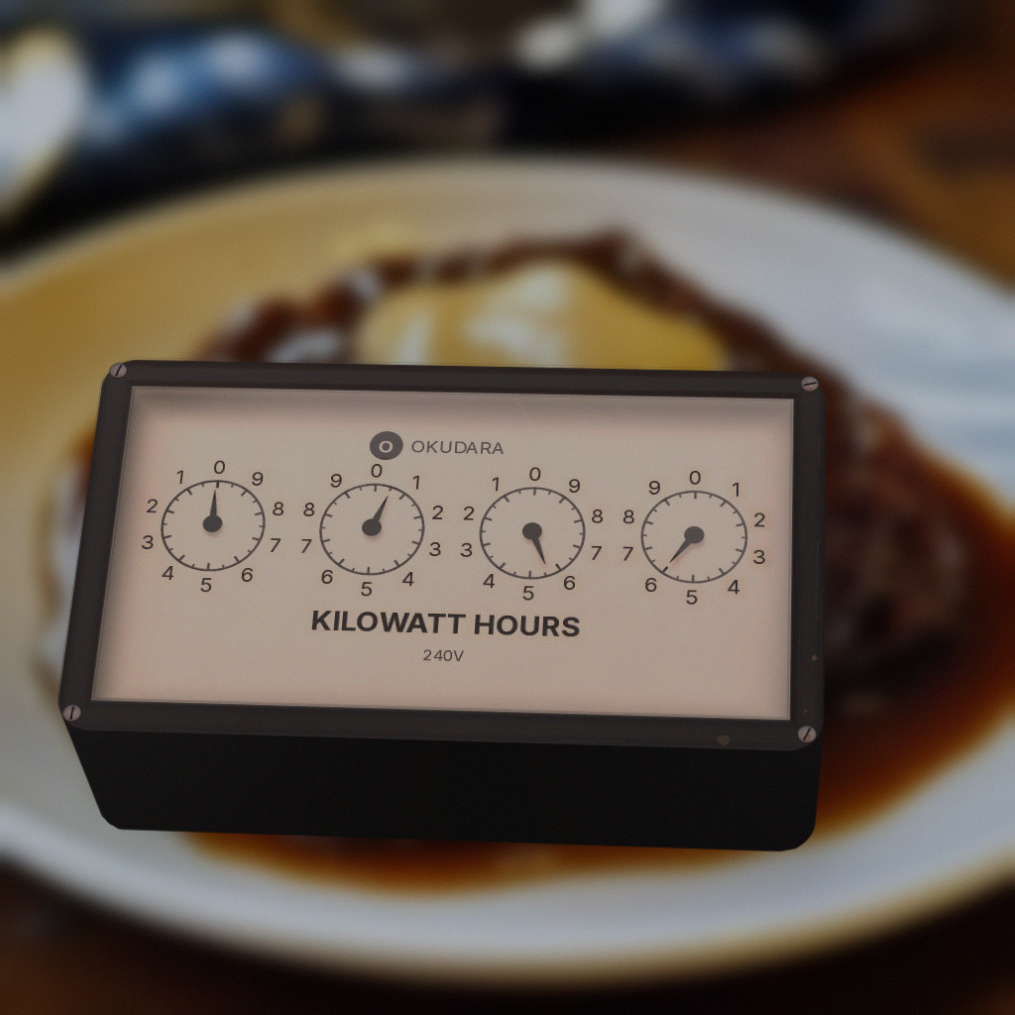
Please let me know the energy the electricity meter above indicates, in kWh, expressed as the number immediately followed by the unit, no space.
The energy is 56kWh
